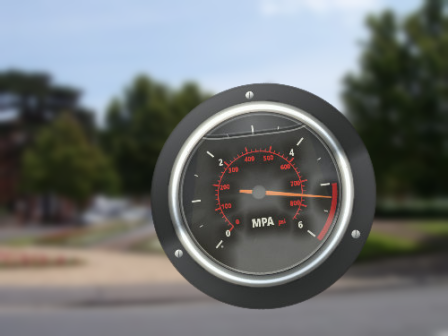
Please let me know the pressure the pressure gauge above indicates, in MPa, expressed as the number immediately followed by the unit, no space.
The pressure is 5.25MPa
